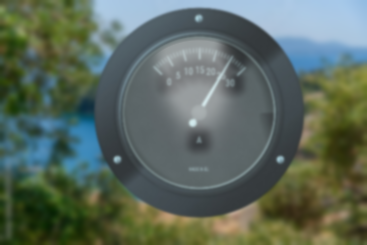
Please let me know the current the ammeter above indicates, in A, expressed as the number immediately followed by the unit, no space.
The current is 25A
